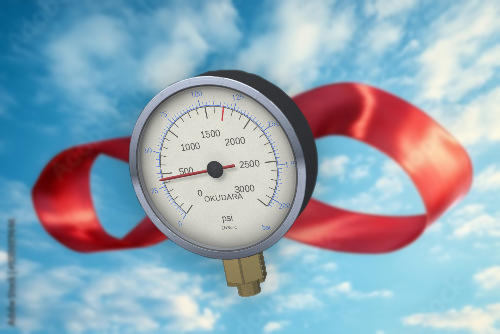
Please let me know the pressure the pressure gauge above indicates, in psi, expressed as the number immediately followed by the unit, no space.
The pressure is 450psi
